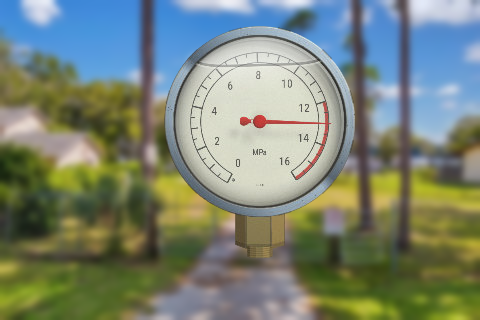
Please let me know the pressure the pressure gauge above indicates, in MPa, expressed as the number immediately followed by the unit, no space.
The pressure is 13MPa
